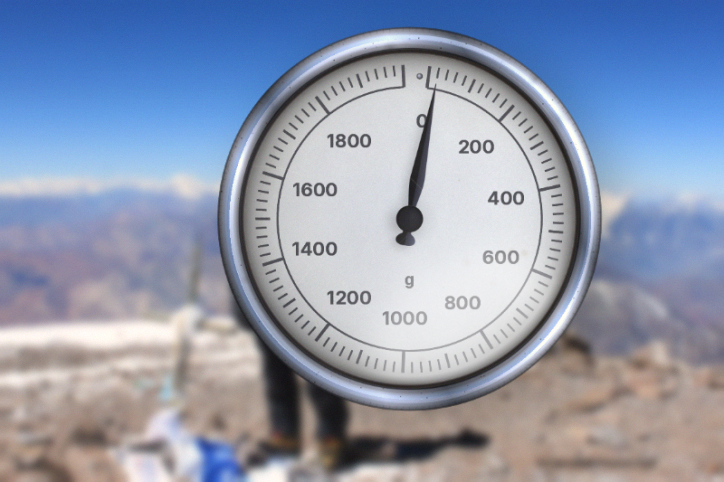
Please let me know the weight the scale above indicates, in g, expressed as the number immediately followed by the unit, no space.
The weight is 20g
